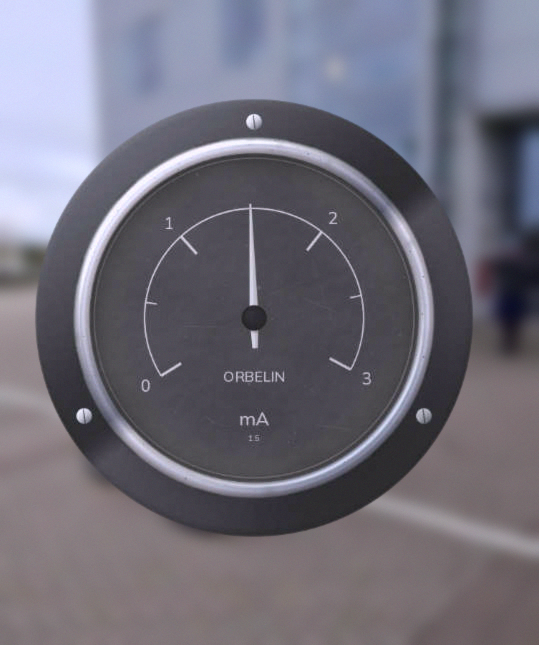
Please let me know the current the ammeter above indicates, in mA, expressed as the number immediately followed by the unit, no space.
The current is 1.5mA
